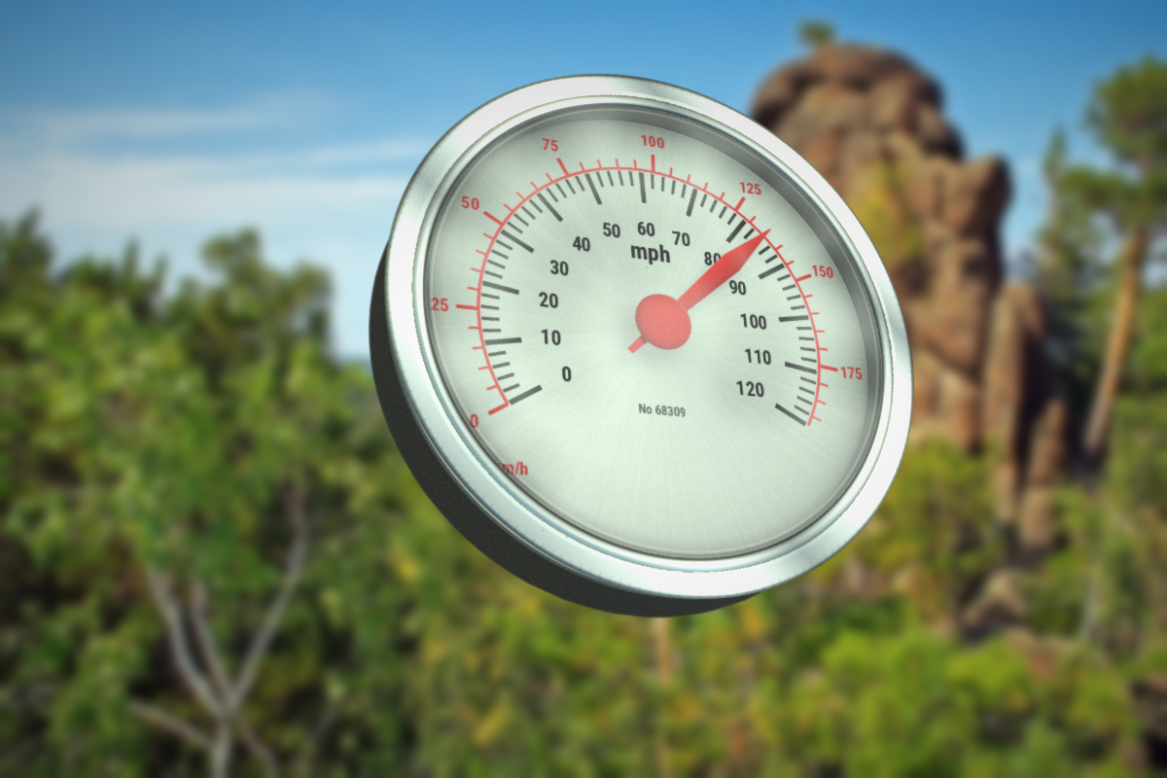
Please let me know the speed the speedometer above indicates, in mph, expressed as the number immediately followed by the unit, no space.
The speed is 84mph
